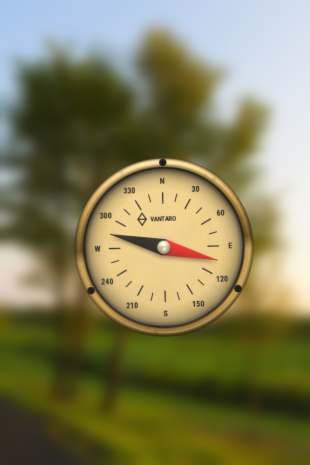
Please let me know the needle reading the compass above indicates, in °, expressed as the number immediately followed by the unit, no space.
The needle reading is 105°
